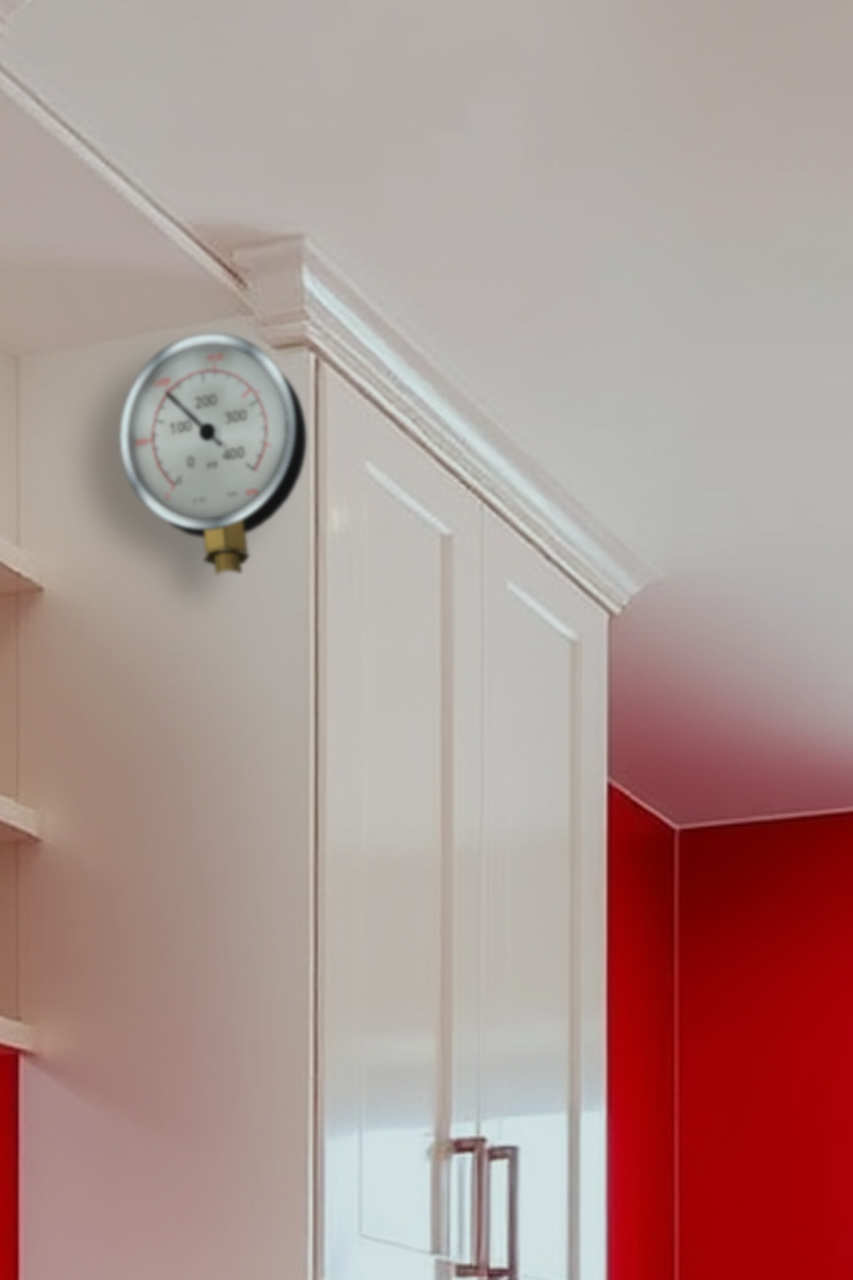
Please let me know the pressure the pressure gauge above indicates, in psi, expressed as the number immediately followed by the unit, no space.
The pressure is 140psi
